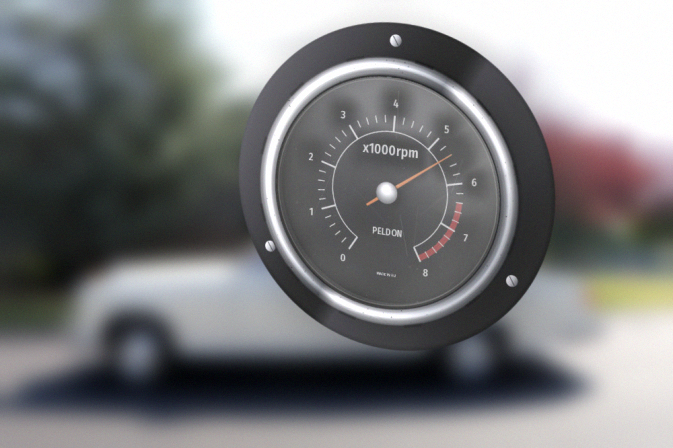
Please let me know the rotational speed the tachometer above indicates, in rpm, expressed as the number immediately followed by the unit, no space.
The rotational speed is 5400rpm
